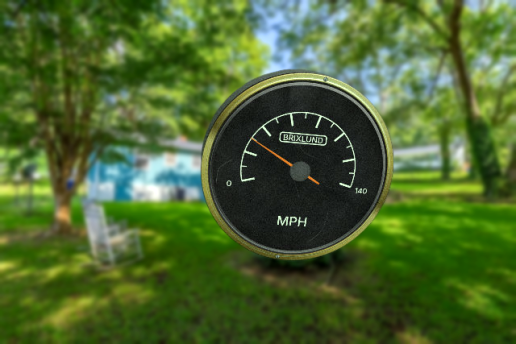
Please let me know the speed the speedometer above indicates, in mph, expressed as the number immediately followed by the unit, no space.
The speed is 30mph
